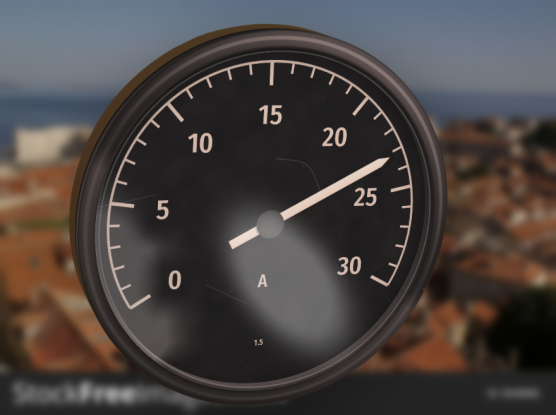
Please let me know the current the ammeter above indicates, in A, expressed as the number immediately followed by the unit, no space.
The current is 23A
